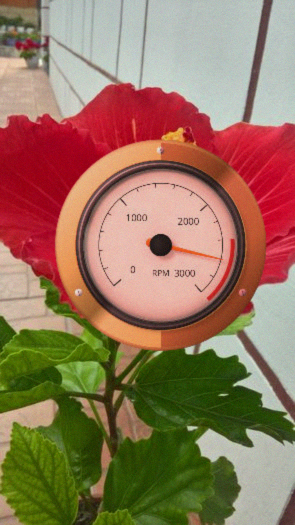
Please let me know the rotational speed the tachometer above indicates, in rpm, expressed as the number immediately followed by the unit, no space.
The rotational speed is 2600rpm
